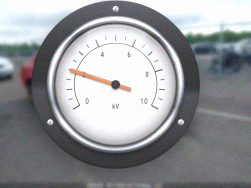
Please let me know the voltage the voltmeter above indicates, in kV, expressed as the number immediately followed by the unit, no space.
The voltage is 2kV
